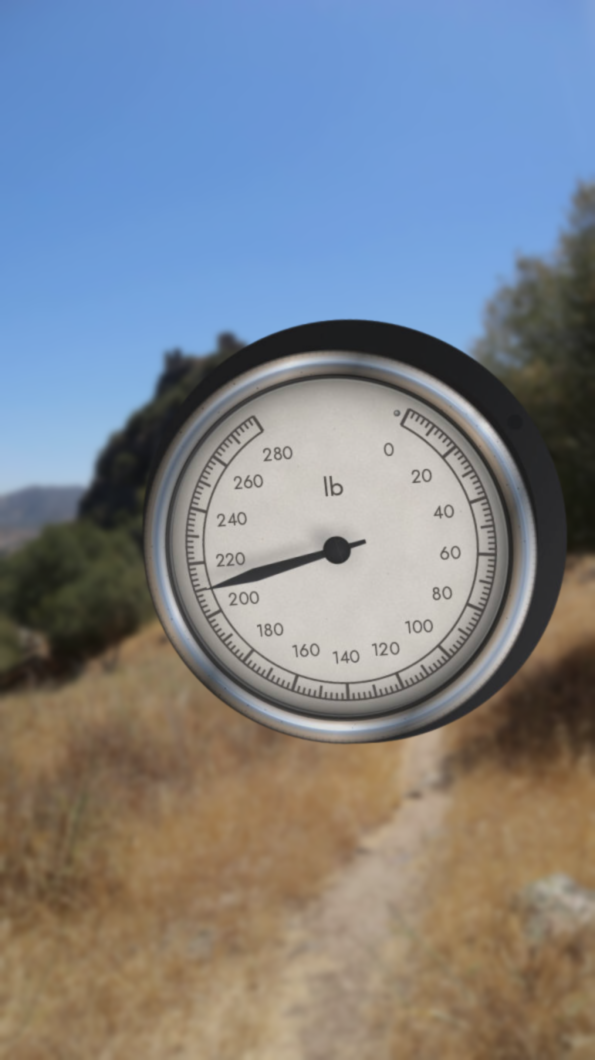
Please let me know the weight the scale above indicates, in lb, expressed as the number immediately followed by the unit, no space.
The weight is 210lb
